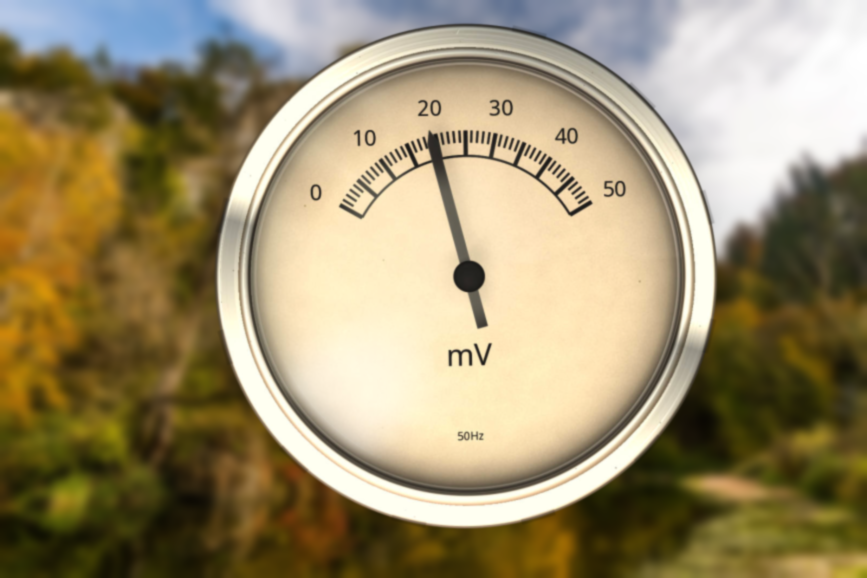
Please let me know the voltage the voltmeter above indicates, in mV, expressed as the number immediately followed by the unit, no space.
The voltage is 19mV
